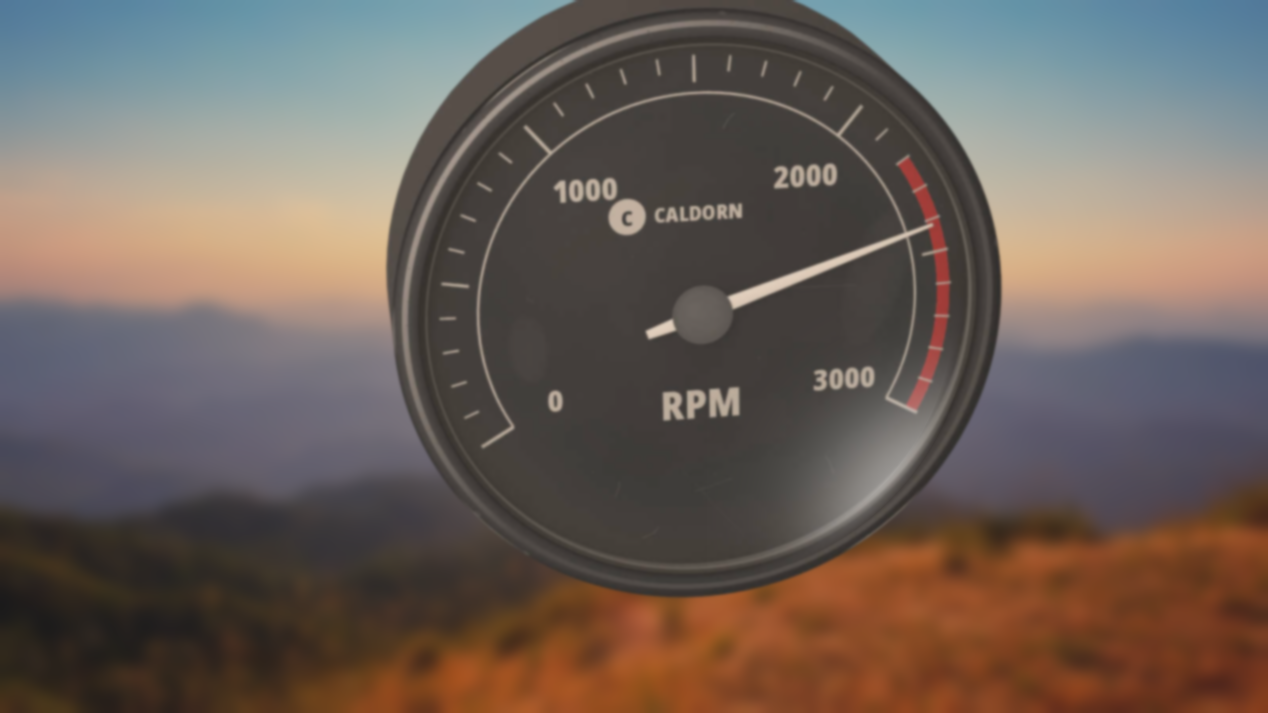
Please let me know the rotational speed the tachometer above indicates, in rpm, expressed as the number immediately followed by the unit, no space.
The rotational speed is 2400rpm
